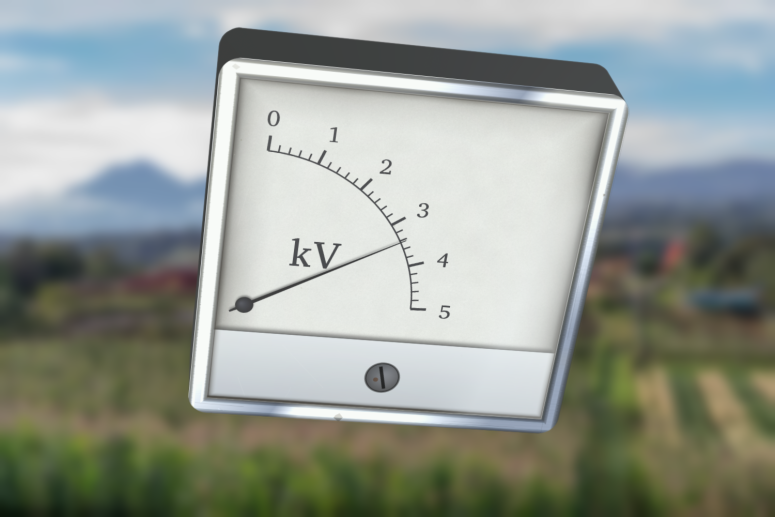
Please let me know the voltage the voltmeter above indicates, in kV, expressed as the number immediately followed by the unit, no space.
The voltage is 3.4kV
